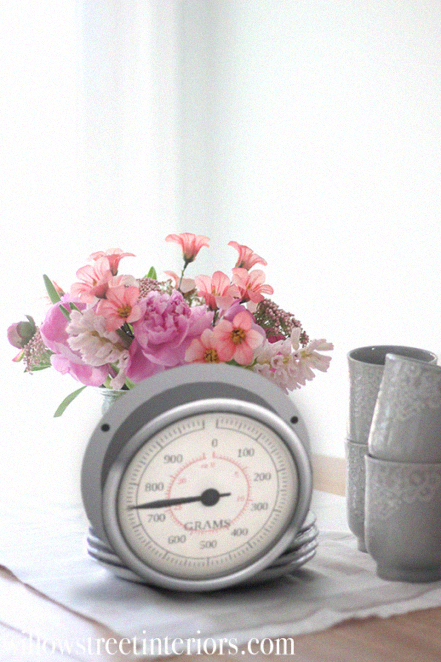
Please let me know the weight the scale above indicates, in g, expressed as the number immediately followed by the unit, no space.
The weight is 750g
